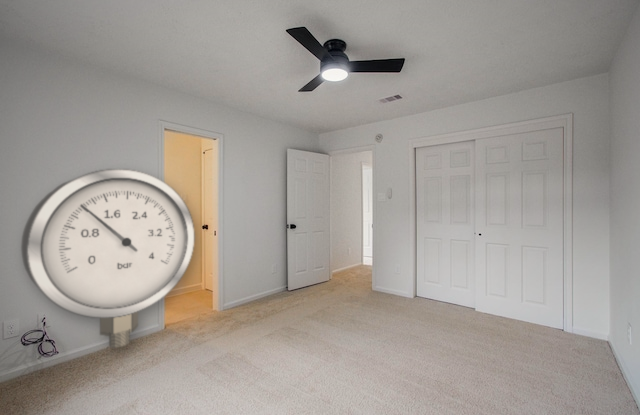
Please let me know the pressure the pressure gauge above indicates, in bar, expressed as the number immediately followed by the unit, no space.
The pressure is 1.2bar
